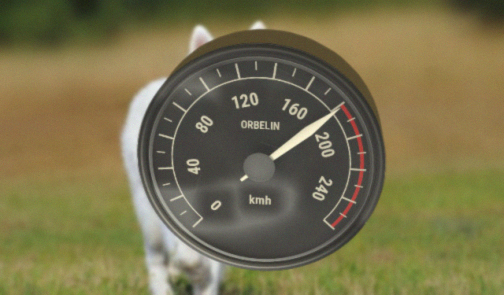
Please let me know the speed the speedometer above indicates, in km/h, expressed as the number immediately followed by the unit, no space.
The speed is 180km/h
